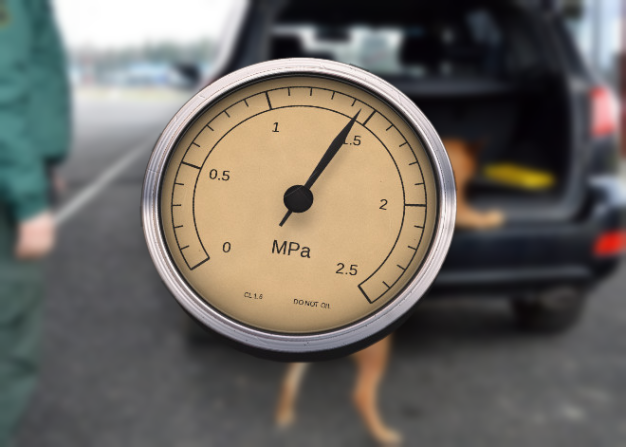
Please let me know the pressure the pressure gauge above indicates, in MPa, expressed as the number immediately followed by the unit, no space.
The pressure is 1.45MPa
